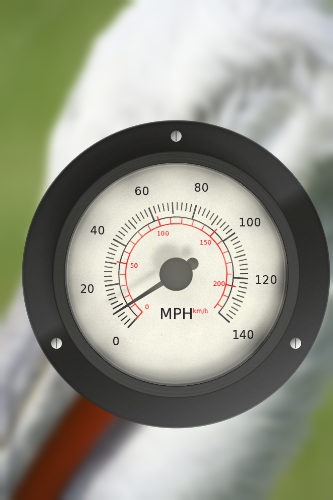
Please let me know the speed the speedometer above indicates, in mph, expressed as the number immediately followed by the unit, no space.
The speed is 8mph
